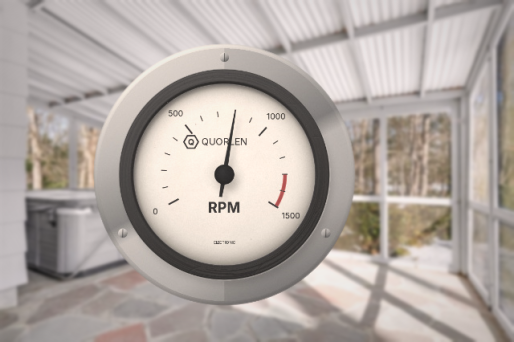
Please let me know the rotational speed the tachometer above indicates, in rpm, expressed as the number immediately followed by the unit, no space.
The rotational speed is 800rpm
